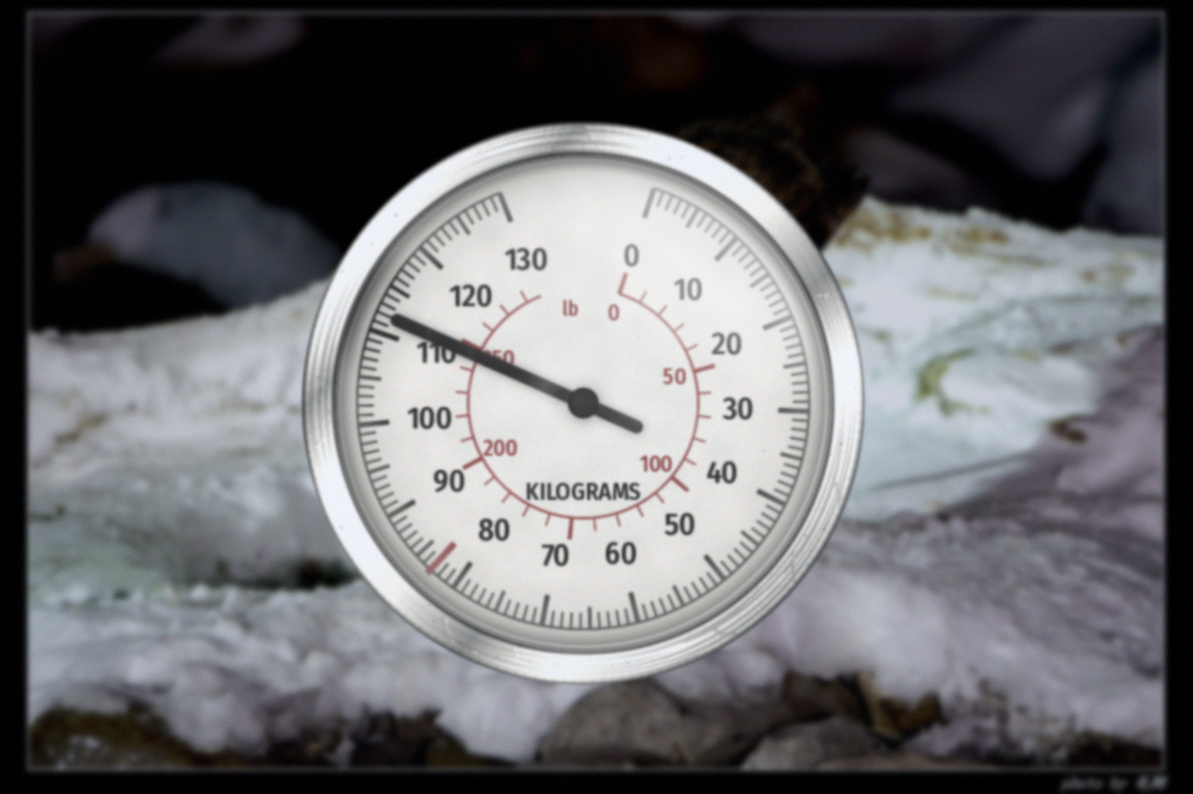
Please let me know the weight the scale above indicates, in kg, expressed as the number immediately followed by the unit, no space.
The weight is 112kg
